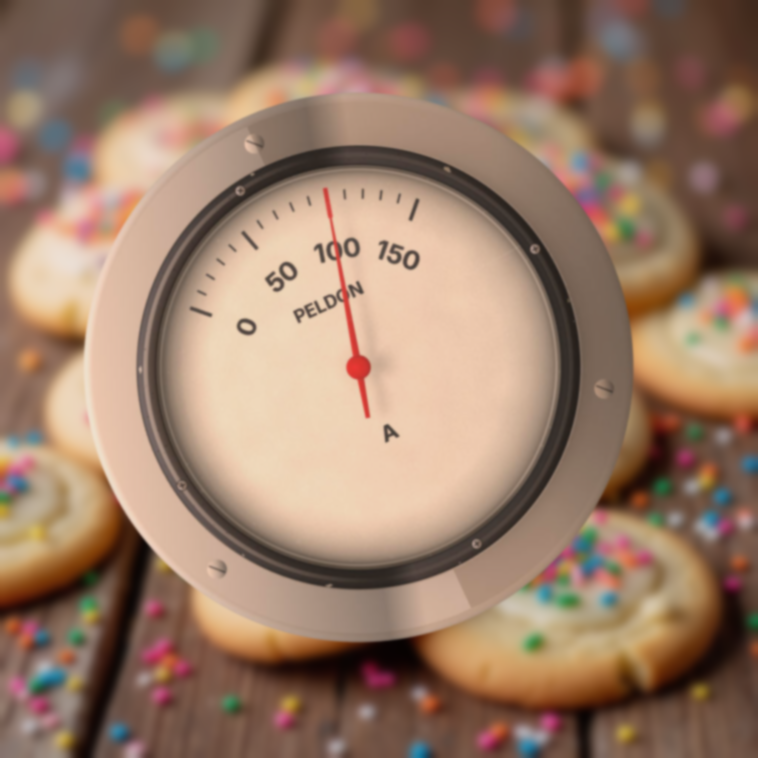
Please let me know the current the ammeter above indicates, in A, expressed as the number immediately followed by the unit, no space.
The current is 100A
